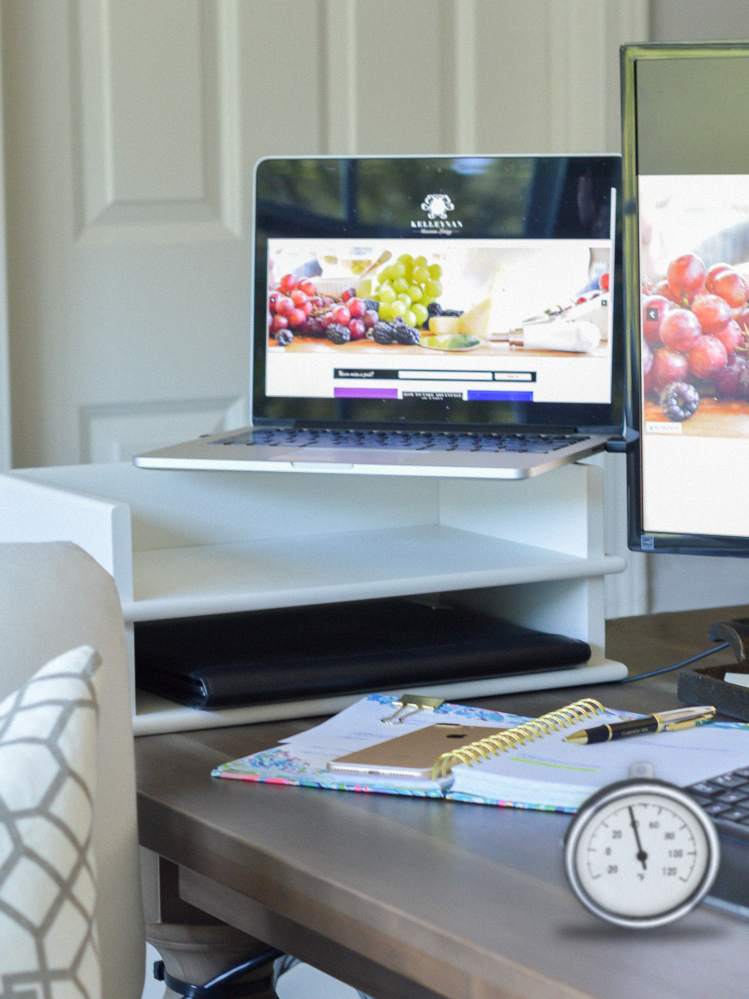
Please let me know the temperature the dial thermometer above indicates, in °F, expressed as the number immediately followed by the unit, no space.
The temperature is 40°F
